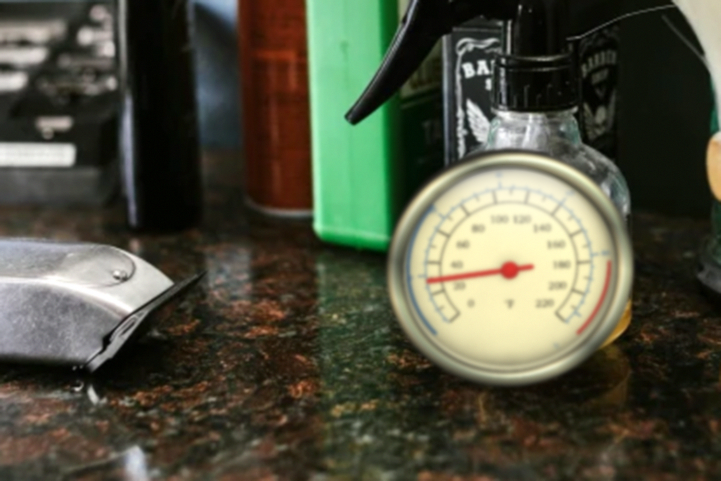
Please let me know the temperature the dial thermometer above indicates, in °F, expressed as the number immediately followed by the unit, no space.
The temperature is 30°F
